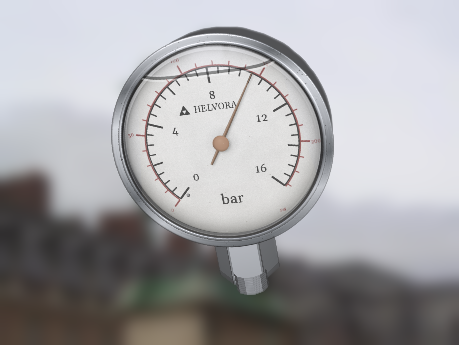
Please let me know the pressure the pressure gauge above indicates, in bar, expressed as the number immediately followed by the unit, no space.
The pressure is 10bar
